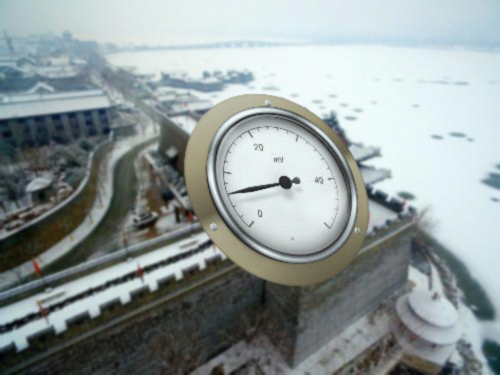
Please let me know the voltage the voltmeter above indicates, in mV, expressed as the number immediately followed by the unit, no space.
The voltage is 6mV
